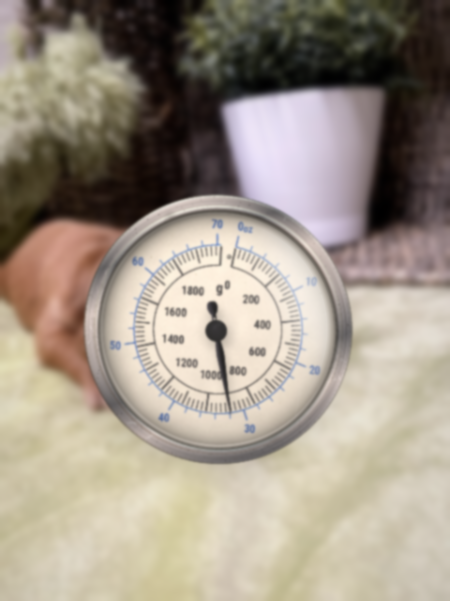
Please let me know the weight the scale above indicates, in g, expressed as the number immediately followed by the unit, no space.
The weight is 900g
